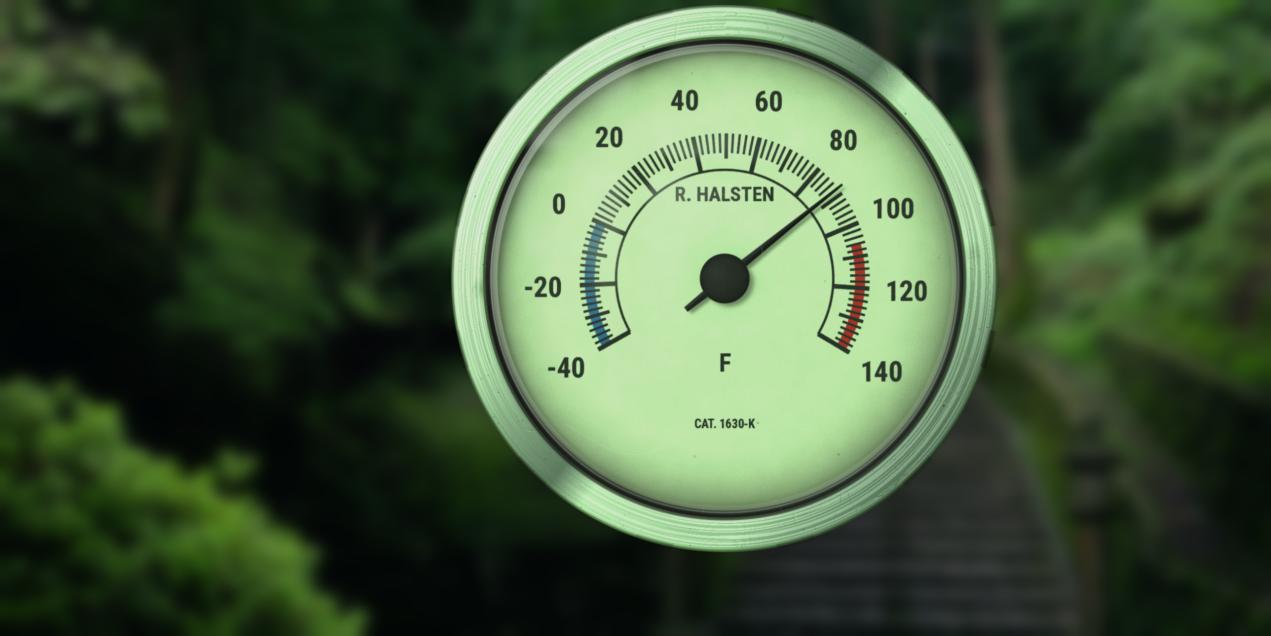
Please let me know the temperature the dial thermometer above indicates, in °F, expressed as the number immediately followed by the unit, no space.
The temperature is 88°F
